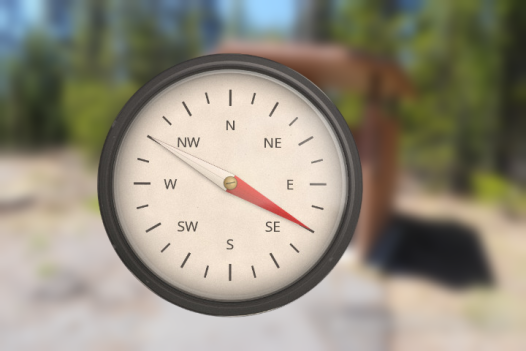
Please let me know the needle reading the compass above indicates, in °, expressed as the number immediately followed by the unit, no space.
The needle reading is 120°
